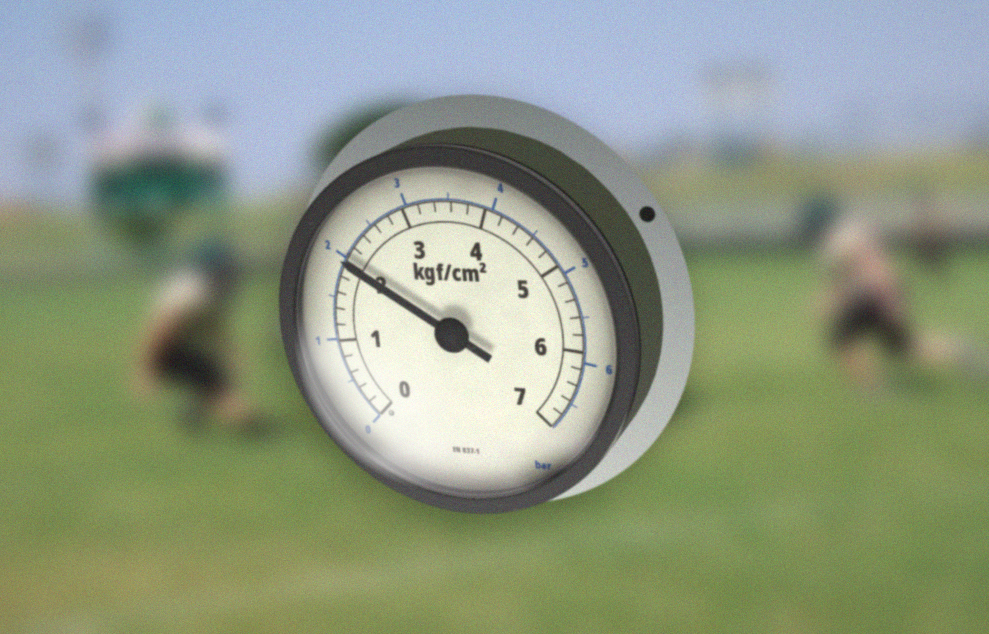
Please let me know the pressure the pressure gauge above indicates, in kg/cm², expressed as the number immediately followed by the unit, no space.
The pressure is 2kg/cm²
